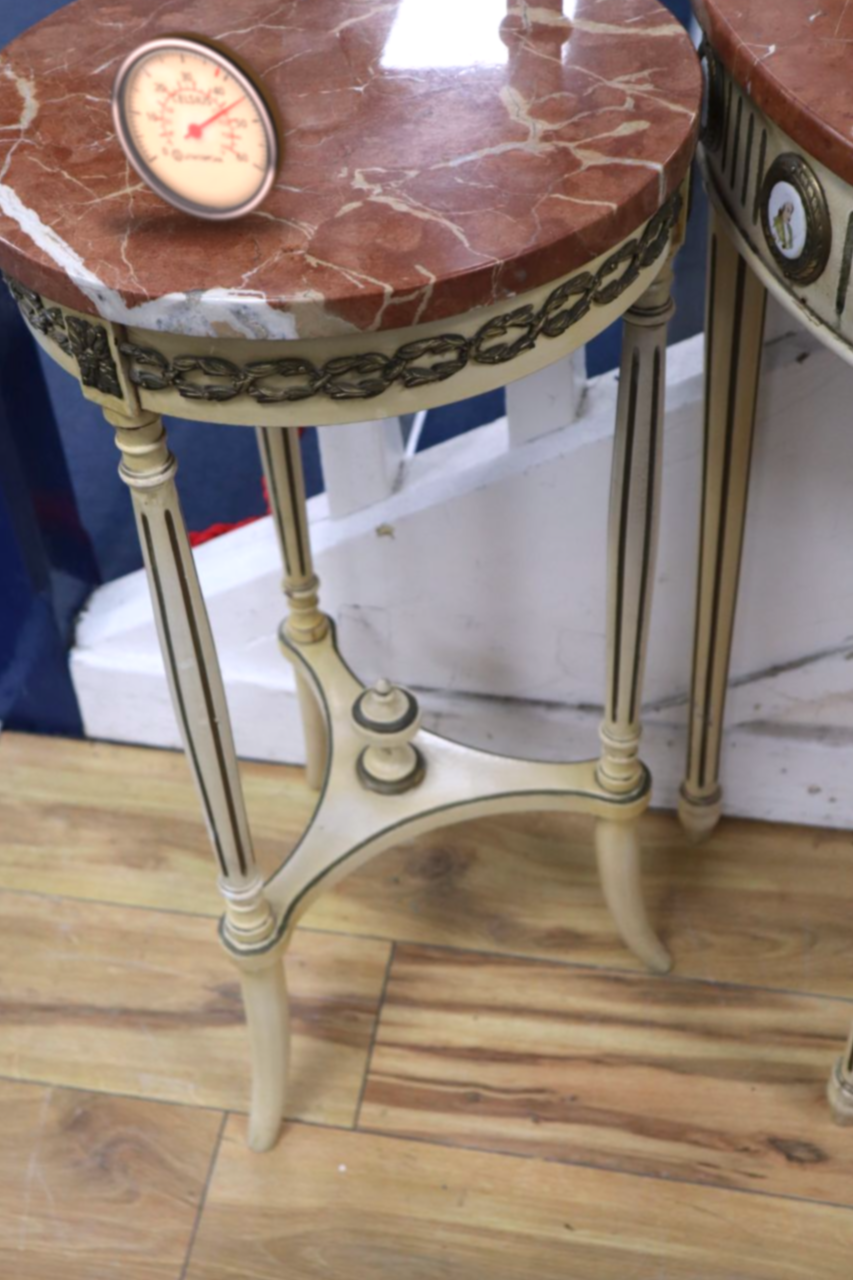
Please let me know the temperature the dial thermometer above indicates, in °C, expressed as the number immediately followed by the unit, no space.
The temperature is 45°C
